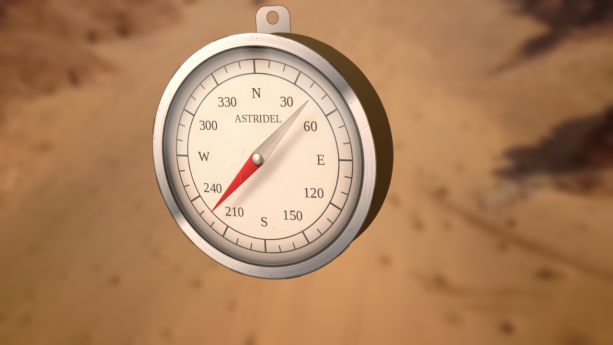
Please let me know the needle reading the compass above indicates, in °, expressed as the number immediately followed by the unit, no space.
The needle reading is 225°
